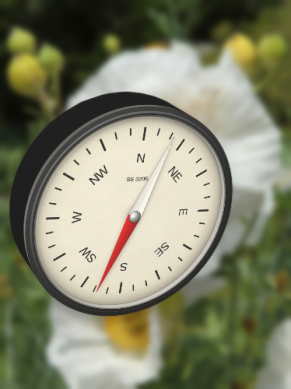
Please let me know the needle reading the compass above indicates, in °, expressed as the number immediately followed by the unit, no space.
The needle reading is 200°
